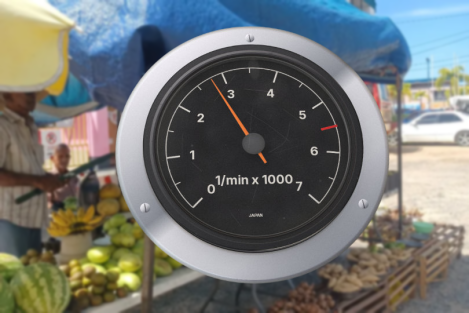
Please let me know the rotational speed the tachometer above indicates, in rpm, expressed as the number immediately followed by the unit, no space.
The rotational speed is 2750rpm
